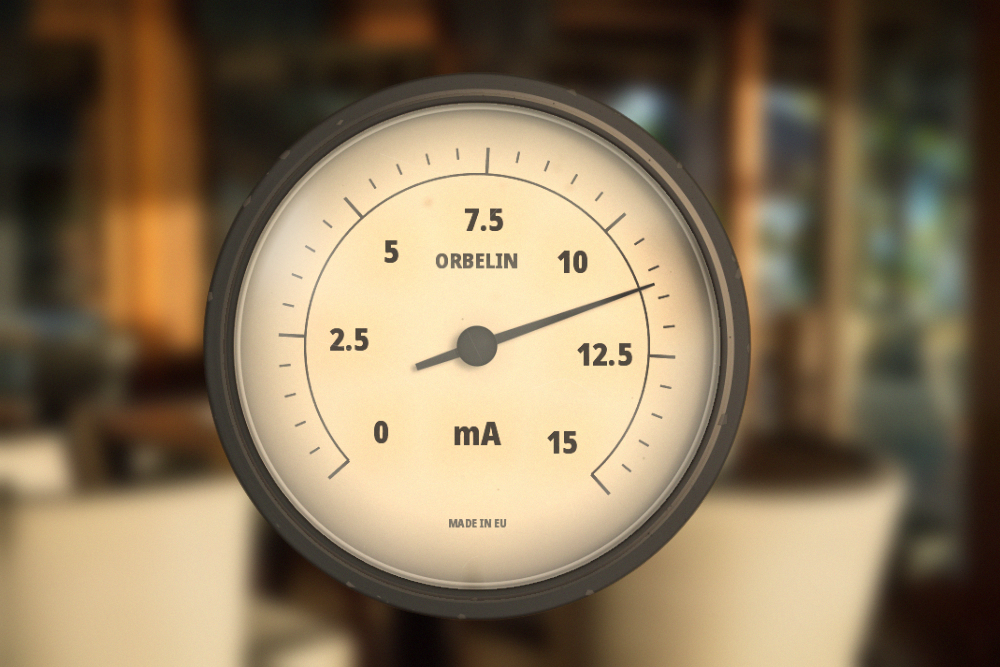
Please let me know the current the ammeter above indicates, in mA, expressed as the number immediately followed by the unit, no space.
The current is 11.25mA
